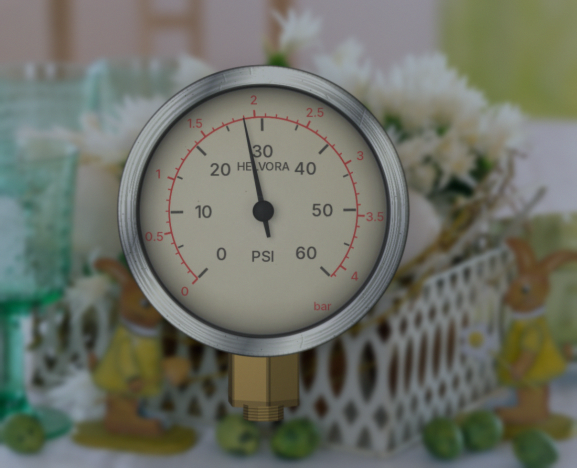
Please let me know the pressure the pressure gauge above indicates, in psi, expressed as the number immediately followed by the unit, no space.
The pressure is 27.5psi
